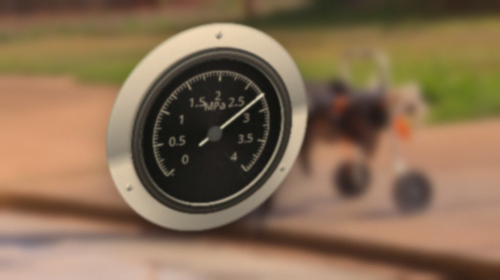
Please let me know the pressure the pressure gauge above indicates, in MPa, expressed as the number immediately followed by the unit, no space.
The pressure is 2.75MPa
